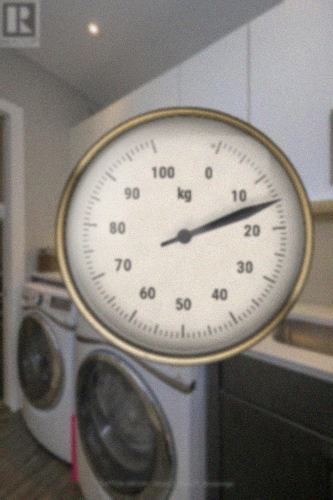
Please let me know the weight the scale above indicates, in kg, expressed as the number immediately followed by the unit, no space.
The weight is 15kg
